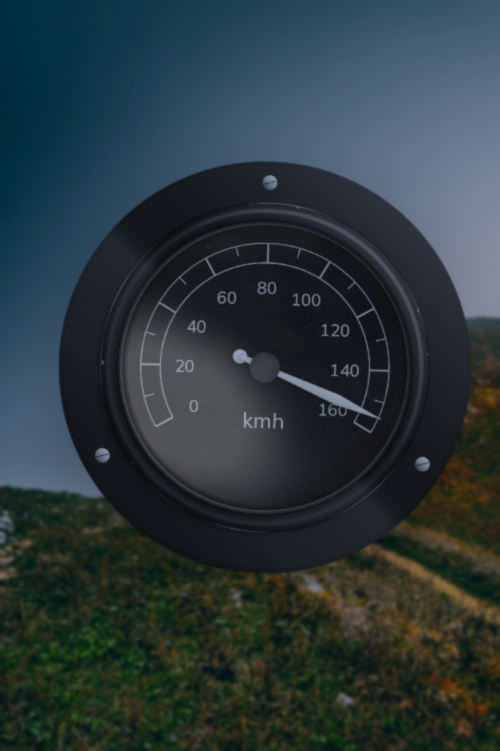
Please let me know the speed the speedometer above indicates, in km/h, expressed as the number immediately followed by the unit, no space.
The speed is 155km/h
